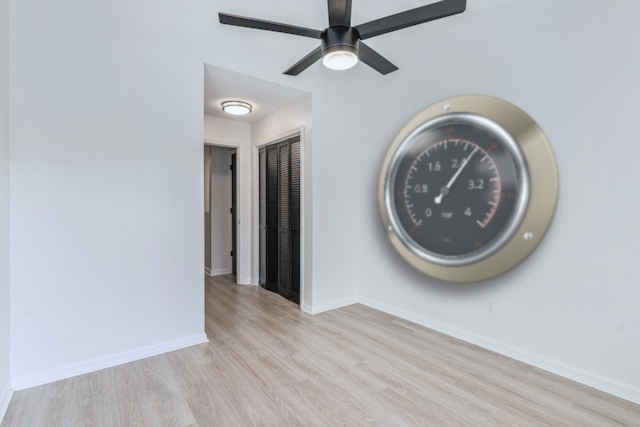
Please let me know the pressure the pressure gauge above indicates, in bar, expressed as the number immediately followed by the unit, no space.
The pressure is 2.6bar
